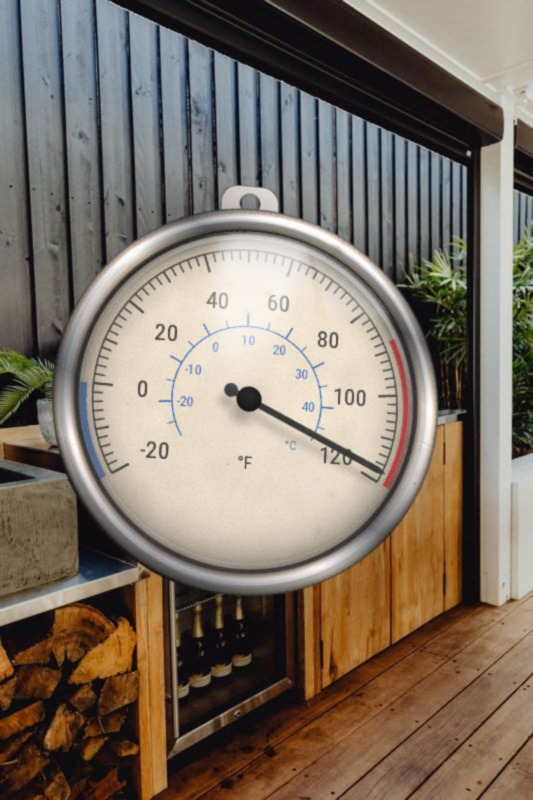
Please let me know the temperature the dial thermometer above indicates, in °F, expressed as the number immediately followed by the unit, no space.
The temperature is 118°F
